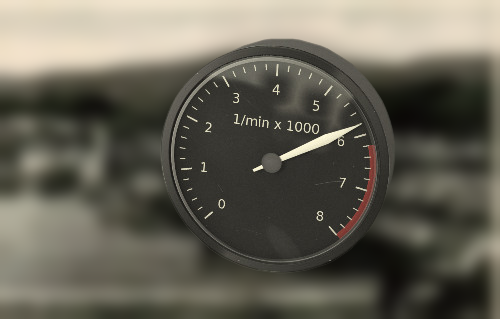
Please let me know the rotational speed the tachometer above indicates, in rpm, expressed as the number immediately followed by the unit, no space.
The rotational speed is 5800rpm
